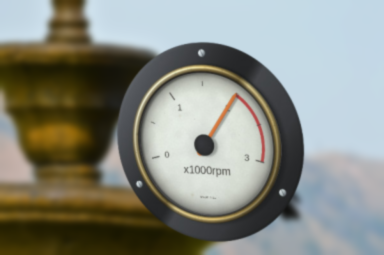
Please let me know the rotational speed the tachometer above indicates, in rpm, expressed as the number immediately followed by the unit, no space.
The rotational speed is 2000rpm
